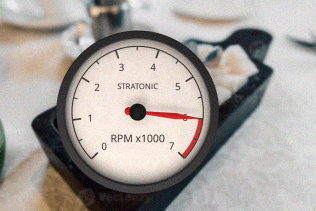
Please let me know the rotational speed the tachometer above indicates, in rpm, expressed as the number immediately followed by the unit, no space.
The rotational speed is 6000rpm
